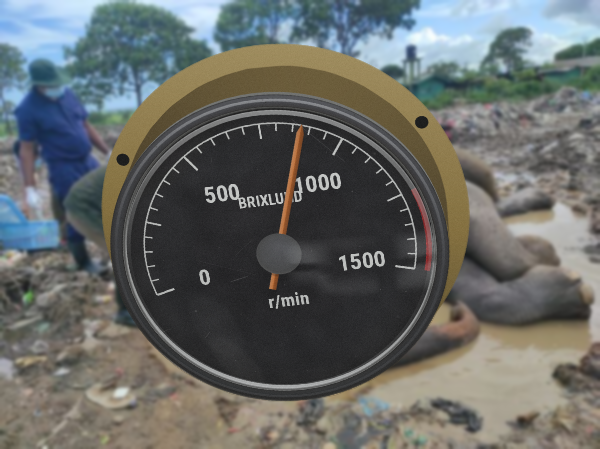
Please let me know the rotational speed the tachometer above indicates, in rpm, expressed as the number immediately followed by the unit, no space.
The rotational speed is 875rpm
